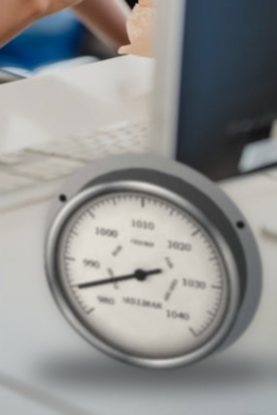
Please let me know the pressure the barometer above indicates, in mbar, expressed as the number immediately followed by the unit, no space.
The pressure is 985mbar
